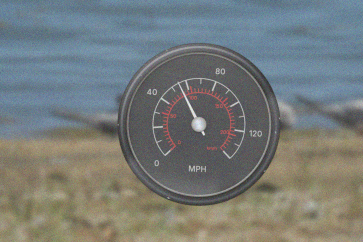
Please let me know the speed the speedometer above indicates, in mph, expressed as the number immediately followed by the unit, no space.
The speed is 55mph
